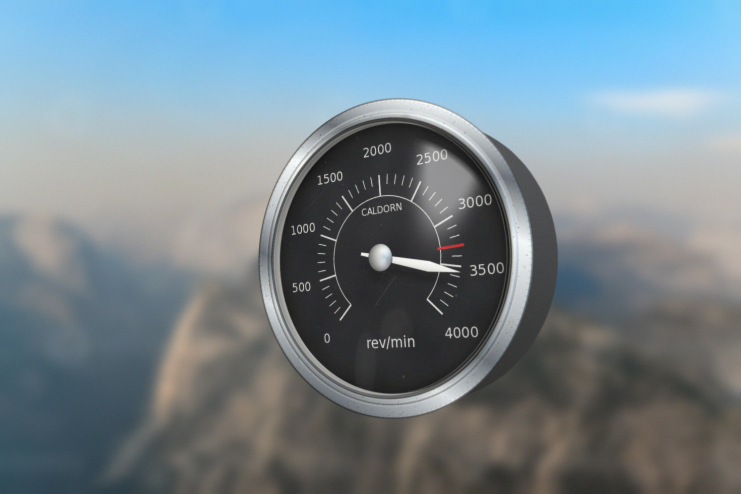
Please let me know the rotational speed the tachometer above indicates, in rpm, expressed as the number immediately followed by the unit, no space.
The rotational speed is 3550rpm
